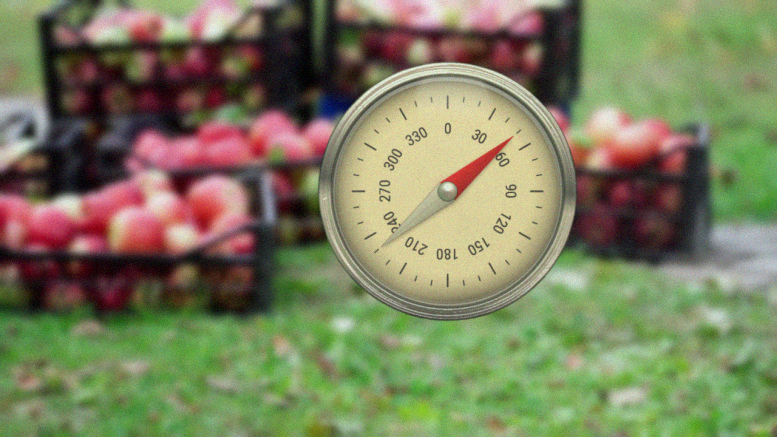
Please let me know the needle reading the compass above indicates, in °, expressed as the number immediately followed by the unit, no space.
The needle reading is 50°
